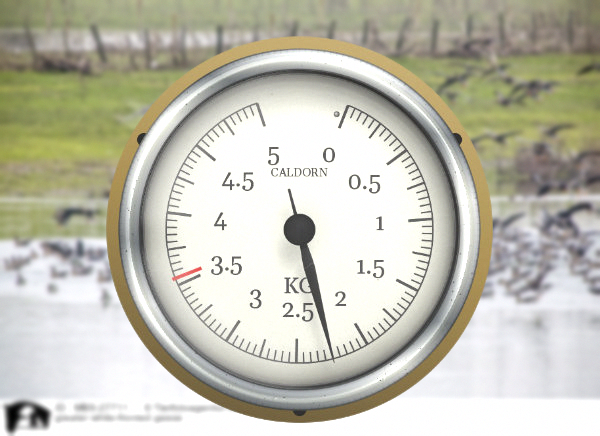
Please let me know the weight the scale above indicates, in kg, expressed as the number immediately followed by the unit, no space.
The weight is 2.25kg
